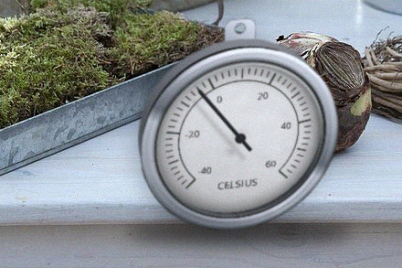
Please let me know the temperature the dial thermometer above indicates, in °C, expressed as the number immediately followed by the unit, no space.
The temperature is -4°C
